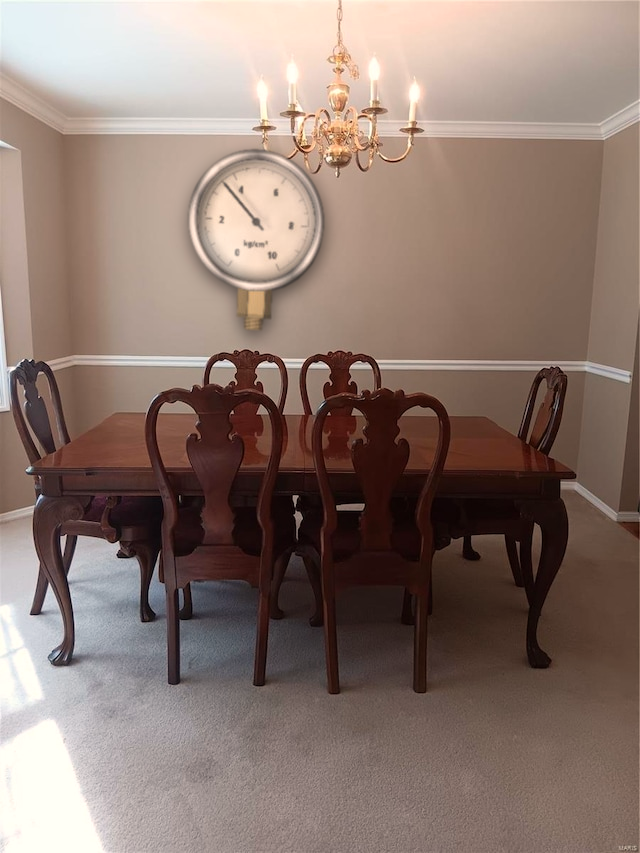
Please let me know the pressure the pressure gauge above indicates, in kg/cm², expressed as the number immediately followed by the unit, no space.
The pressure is 3.5kg/cm²
